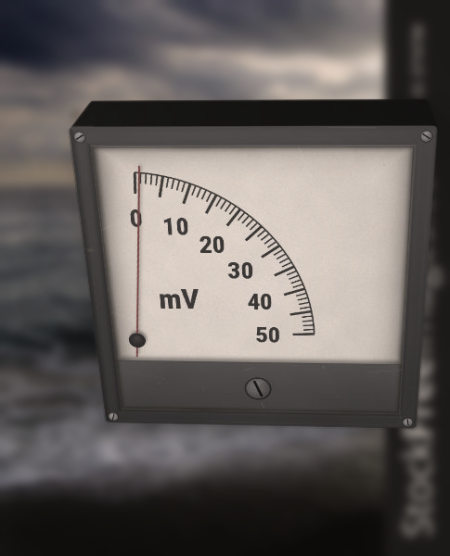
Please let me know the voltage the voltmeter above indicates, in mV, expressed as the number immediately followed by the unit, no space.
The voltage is 1mV
